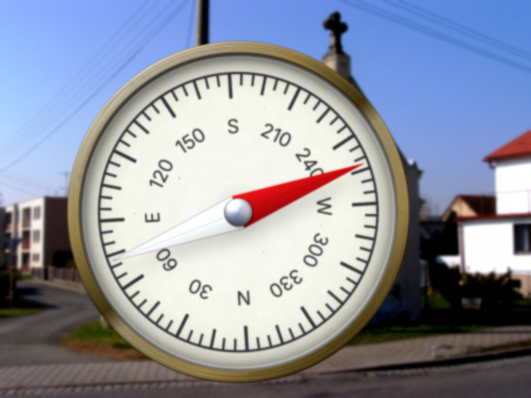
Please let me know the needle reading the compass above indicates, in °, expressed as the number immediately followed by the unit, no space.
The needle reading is 252.5°
